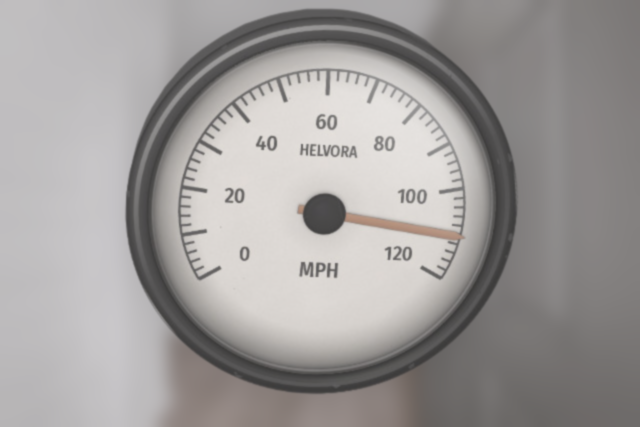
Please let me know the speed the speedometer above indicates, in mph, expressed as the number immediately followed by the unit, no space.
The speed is 110mph
